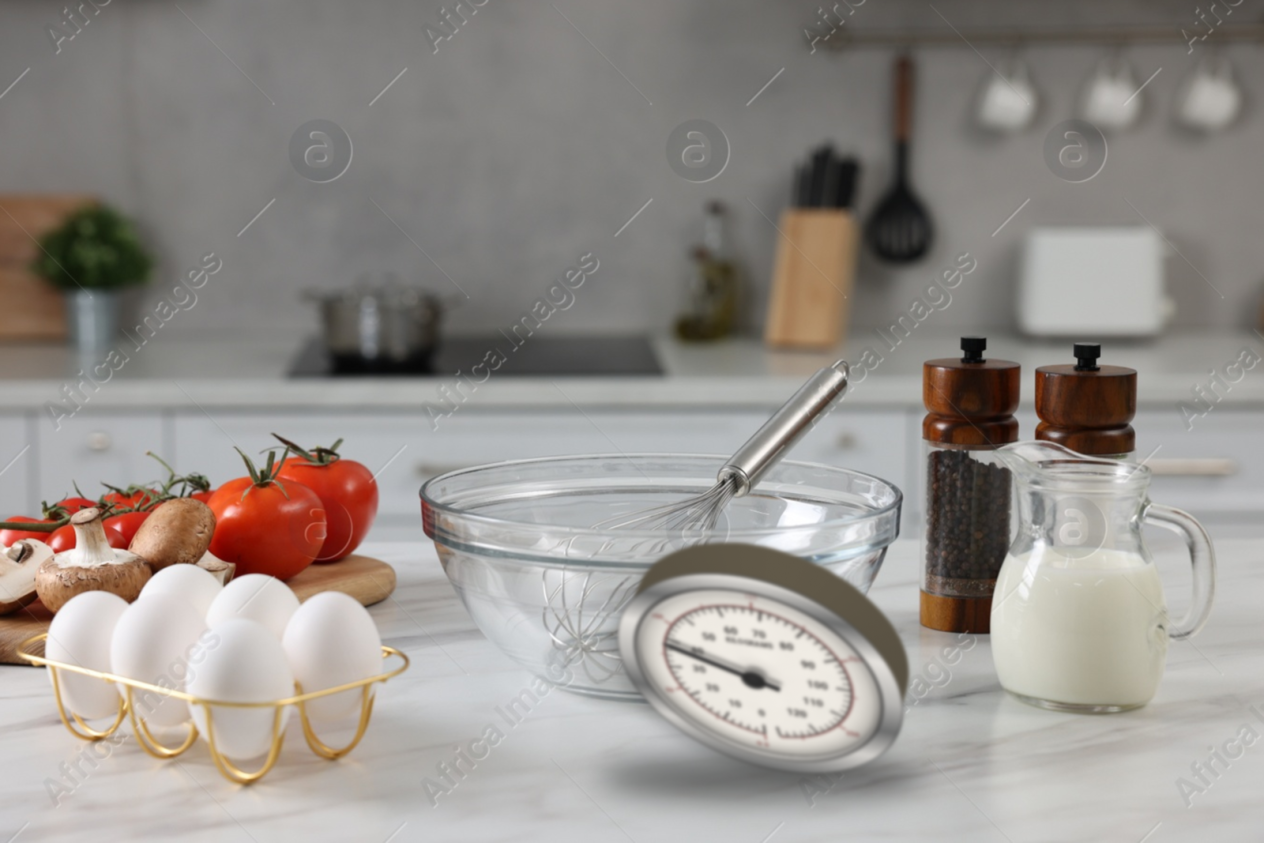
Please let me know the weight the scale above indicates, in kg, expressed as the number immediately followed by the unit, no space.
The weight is 40kg
